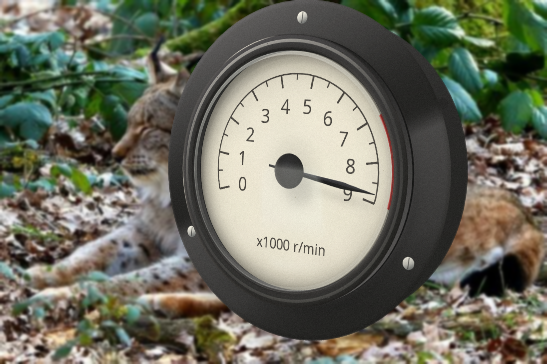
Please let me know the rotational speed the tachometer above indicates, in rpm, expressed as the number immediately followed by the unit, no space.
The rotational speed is 8750rpm
